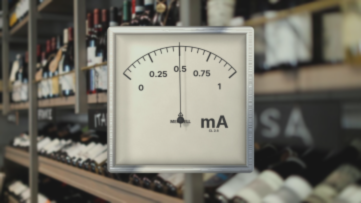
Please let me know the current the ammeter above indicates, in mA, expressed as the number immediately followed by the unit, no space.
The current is 0.5mA
